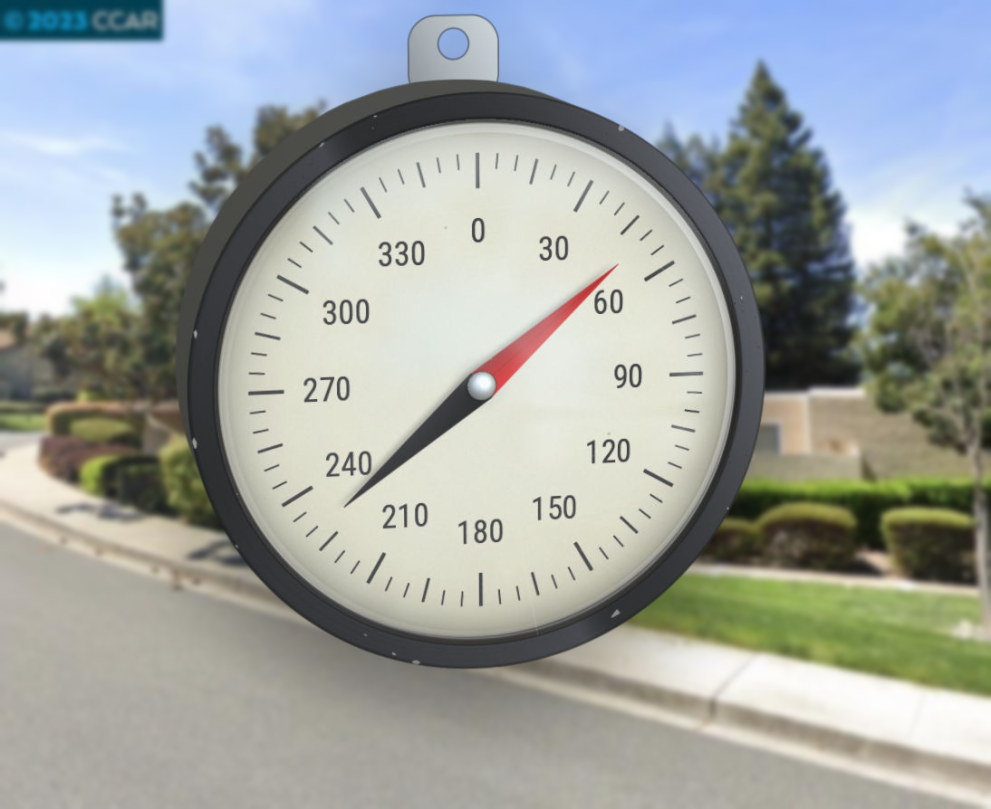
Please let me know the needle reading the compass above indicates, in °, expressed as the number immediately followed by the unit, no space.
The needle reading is 50°
